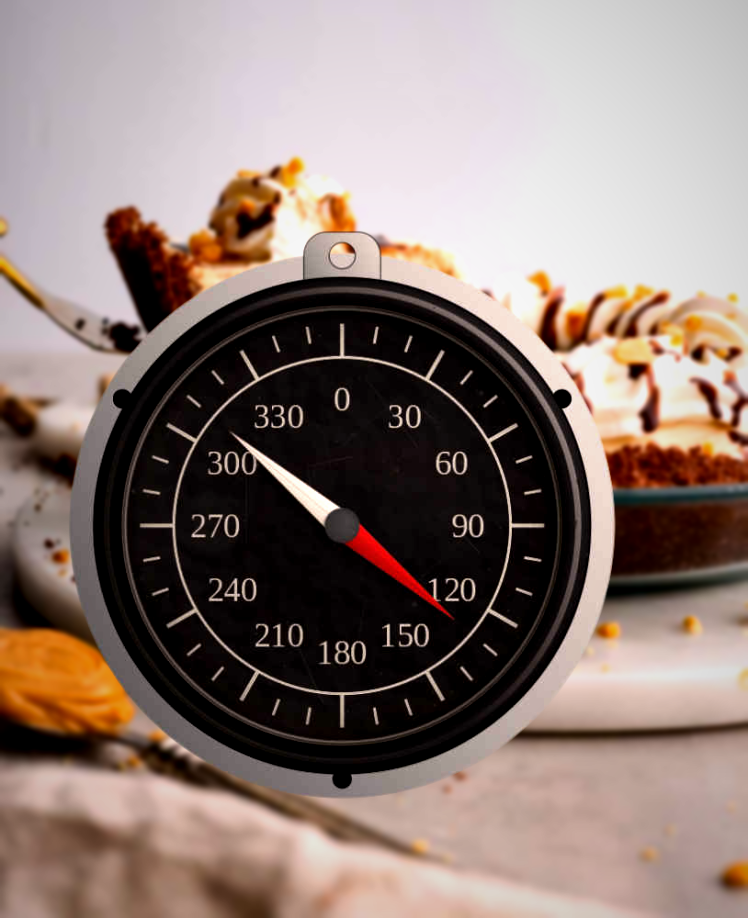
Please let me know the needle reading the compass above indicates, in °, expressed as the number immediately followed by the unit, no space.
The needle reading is 130°
